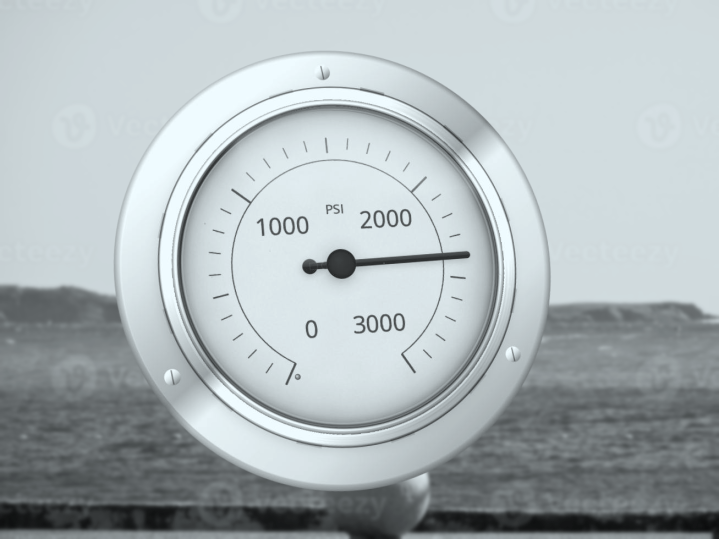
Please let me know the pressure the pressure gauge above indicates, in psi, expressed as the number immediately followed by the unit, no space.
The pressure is 2400psi
